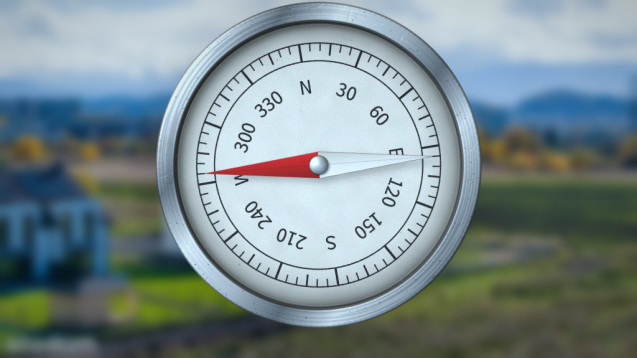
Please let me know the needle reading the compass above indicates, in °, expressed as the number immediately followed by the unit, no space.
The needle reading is 275°
